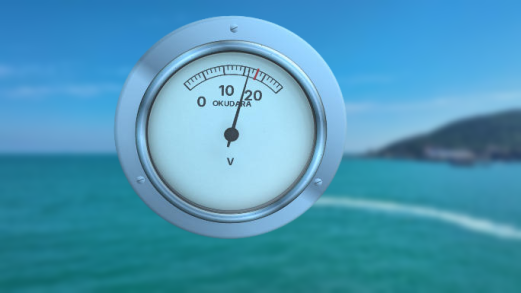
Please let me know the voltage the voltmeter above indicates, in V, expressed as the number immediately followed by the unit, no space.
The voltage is 16V
